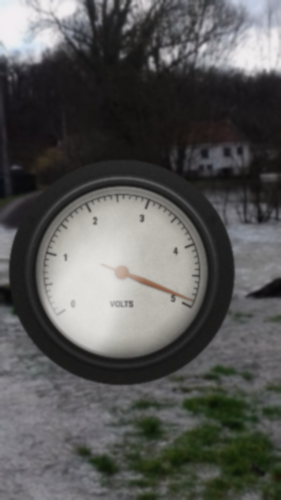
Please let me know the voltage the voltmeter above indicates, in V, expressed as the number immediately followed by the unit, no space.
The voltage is 4.9V
